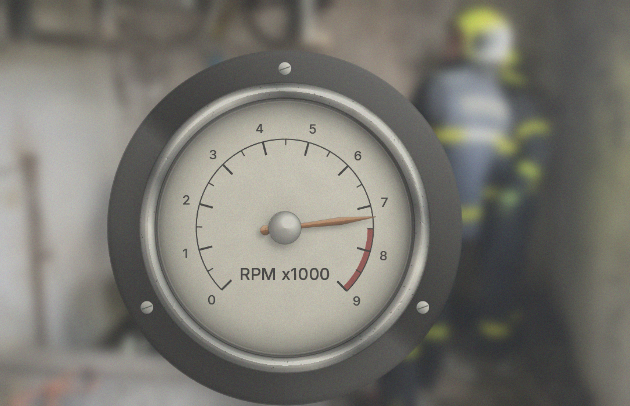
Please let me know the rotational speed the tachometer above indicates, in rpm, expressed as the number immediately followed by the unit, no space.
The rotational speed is 7250rpm
